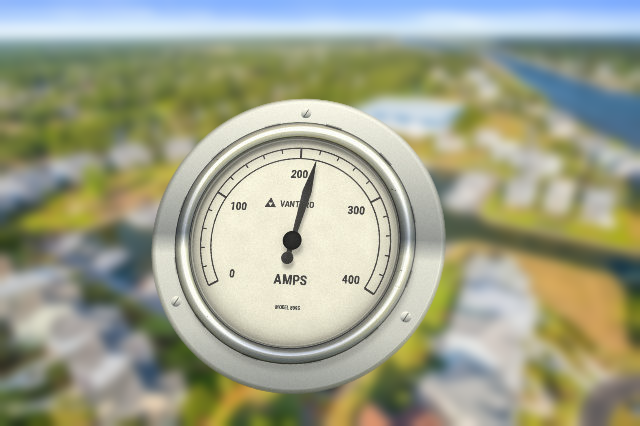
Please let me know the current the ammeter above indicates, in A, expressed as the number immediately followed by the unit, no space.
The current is 220A
